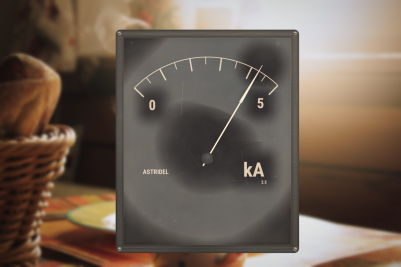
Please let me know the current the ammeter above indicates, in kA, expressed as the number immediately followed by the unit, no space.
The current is 4.25kA
